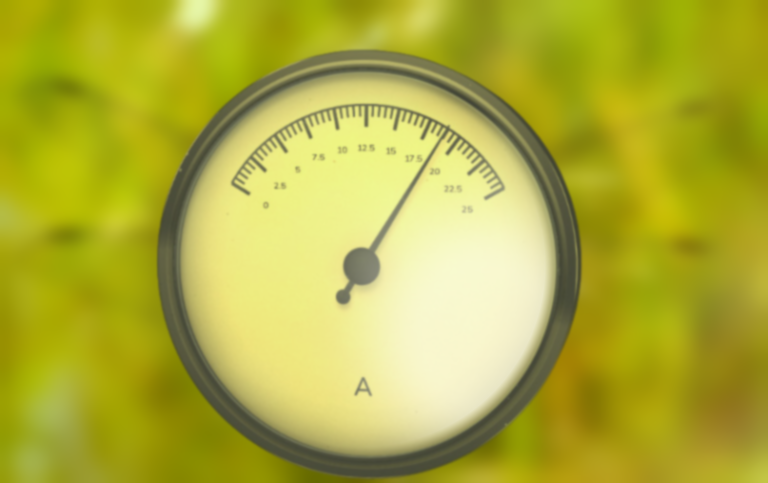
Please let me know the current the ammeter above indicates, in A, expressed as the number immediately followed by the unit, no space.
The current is 19A
